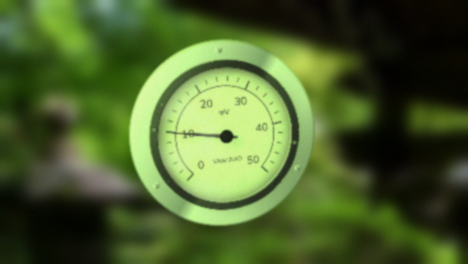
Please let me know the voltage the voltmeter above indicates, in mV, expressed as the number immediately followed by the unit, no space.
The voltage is 10mV
